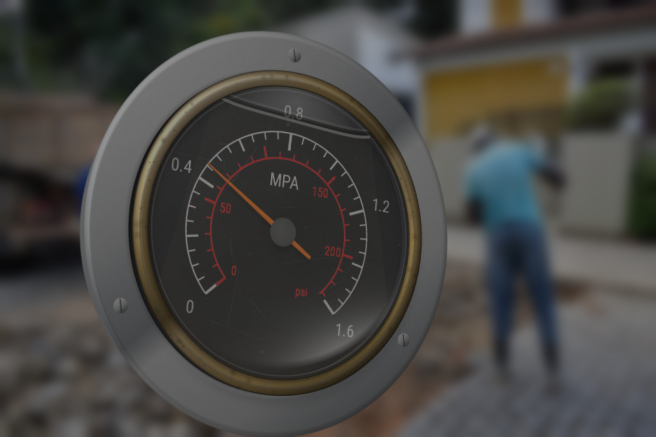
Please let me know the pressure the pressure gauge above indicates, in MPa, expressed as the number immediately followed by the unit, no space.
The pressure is 0.45MPa
